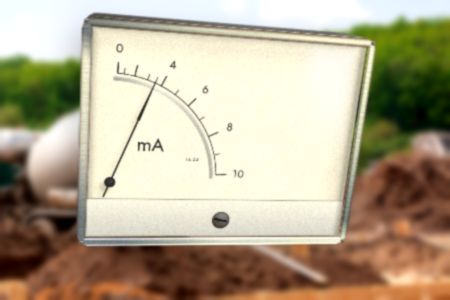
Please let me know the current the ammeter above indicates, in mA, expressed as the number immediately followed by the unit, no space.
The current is 3.5mA
